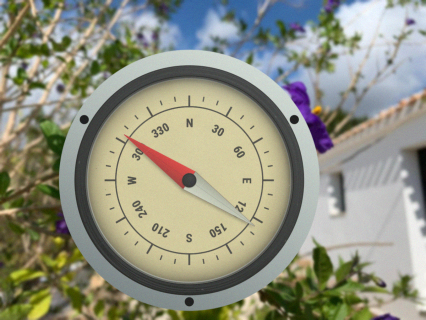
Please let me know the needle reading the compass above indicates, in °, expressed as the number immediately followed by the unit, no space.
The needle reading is 305°
